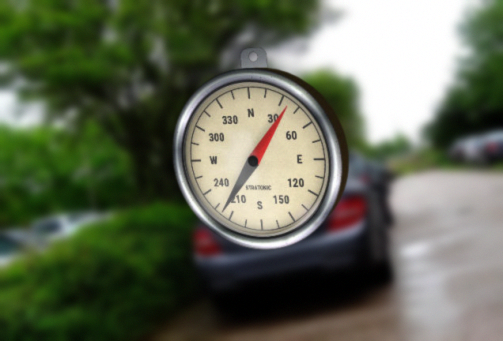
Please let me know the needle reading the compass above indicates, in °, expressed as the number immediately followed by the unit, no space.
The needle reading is 37.5°
